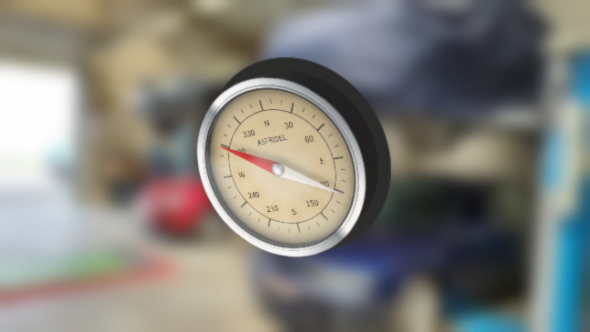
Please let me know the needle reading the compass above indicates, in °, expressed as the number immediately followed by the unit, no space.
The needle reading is 300°
